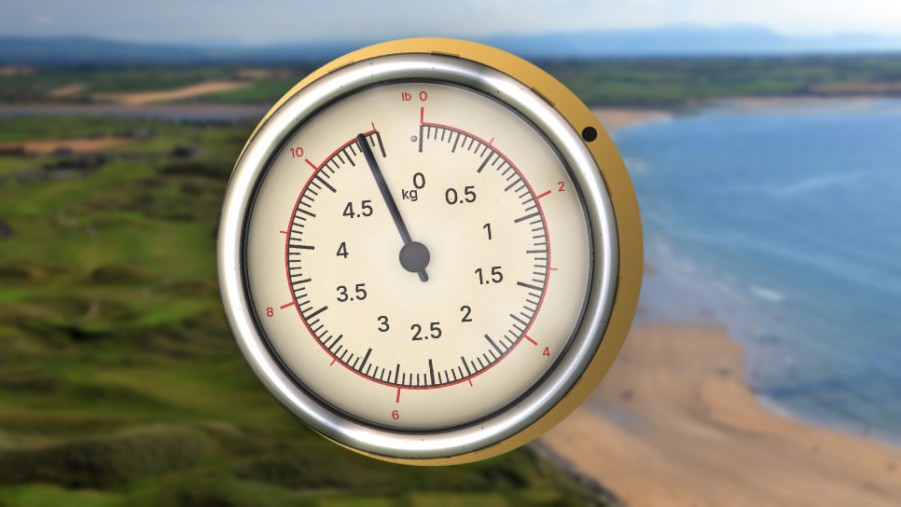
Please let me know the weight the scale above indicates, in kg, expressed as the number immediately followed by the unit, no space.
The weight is 4.9kg
